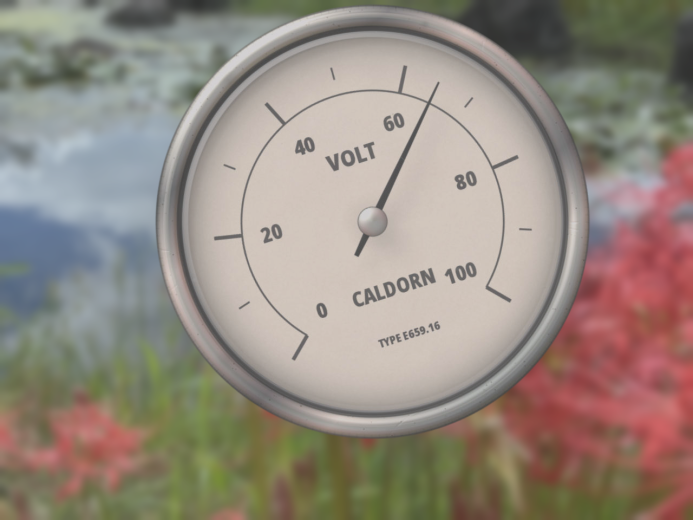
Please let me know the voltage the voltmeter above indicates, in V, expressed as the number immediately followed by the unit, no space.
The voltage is 65V
